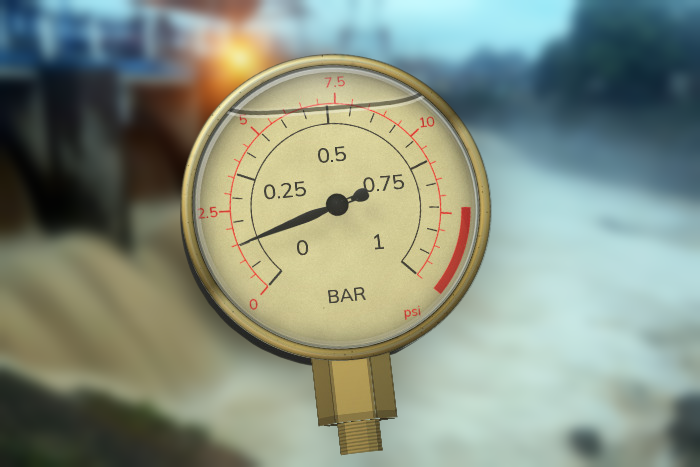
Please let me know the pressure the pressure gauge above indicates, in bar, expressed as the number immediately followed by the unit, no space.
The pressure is 0.1bar
